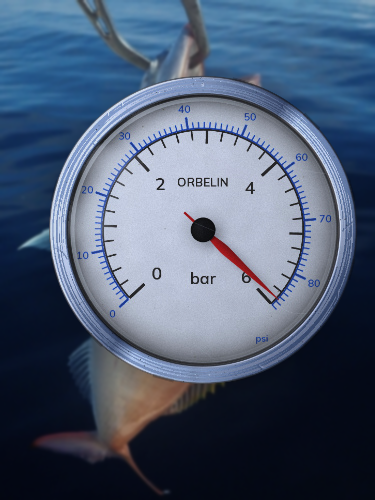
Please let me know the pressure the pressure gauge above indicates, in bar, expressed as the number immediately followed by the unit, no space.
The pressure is 5.9bar
